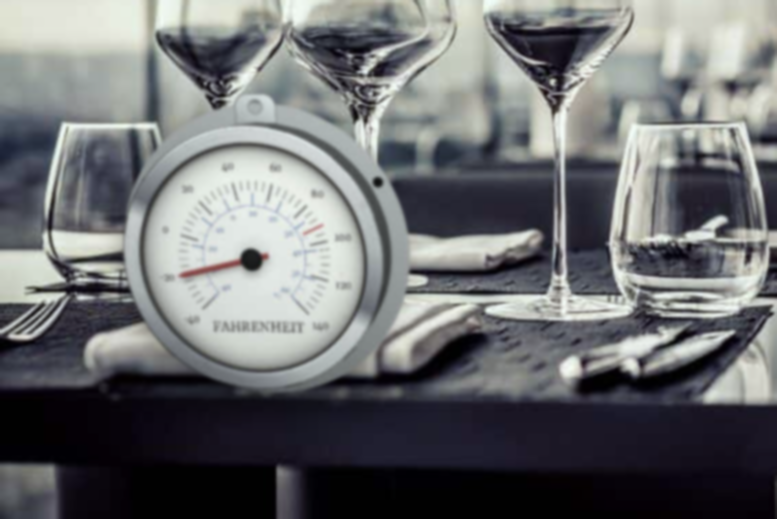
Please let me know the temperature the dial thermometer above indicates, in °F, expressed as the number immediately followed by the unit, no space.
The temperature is -20°F
